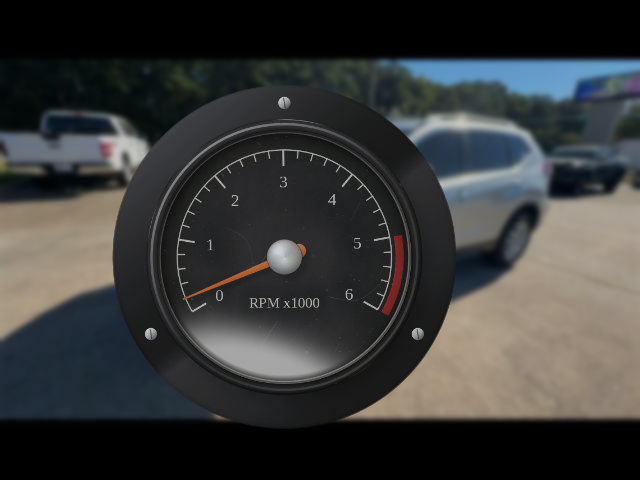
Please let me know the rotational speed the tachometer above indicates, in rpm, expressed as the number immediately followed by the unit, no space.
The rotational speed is 200rpm
